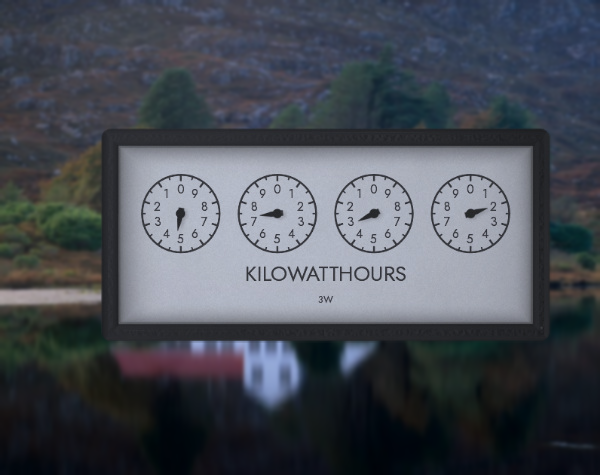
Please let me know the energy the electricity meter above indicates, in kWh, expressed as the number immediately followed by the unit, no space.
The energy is 4732kWh
